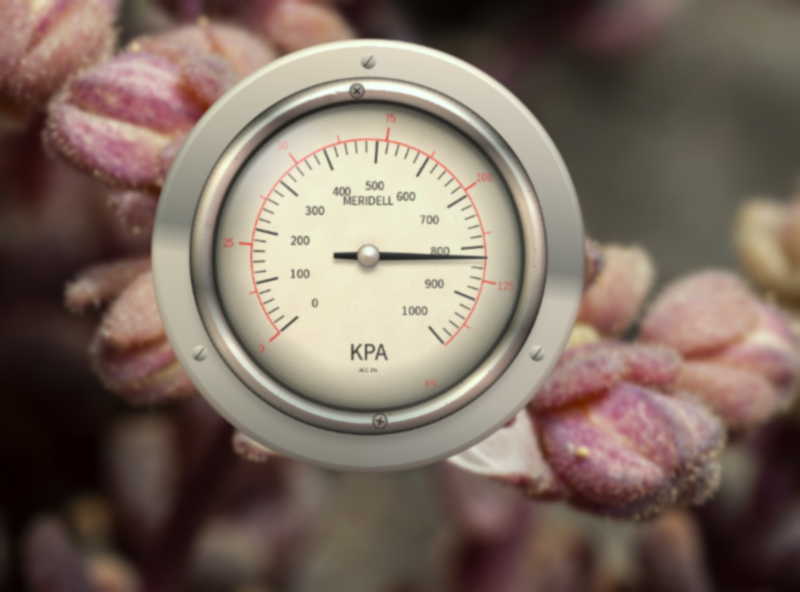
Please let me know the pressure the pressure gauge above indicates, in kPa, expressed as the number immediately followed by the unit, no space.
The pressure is 820kPa
